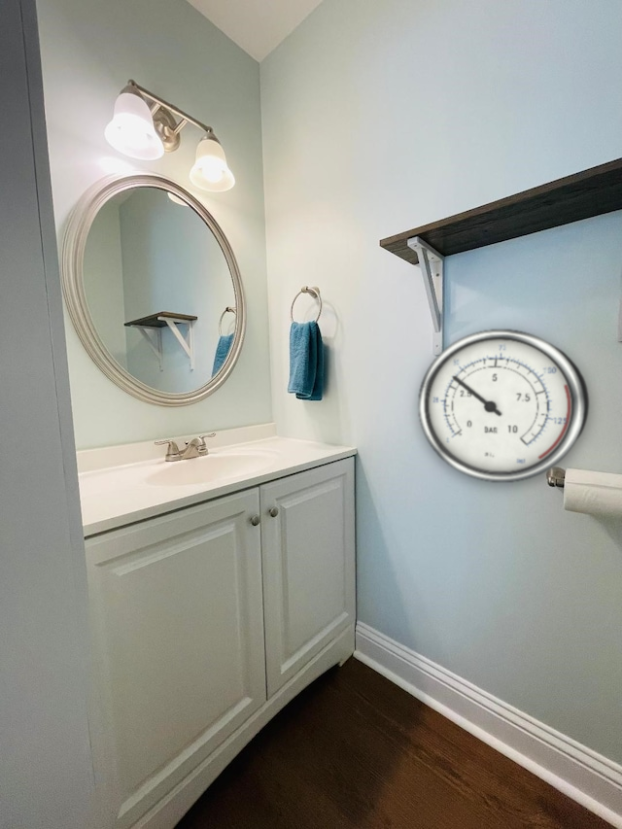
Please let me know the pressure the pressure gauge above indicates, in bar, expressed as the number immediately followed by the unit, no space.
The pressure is 3bar
